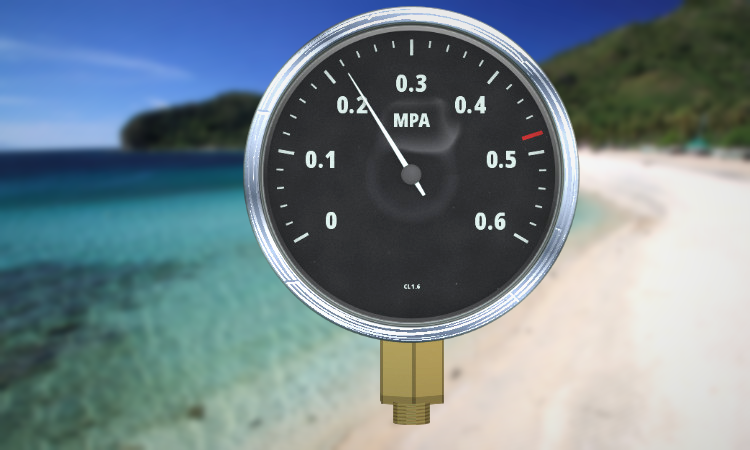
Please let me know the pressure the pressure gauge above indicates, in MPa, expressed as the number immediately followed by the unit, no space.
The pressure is 0.22MPa
